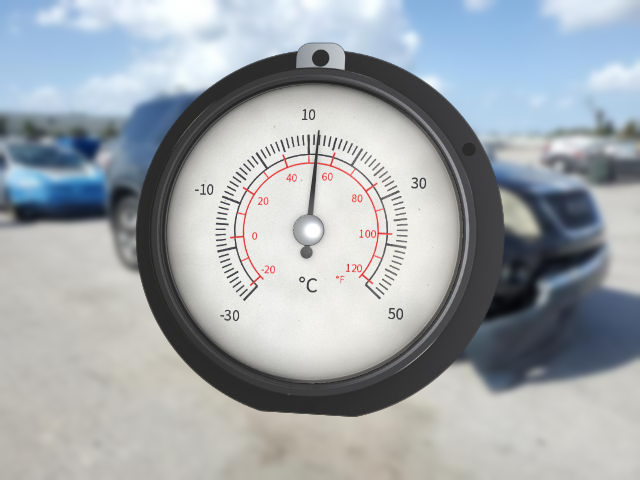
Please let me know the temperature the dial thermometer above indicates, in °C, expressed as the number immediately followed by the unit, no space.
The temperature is 12°C
